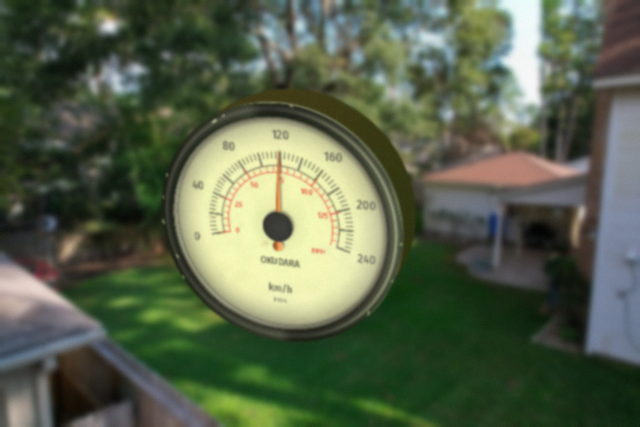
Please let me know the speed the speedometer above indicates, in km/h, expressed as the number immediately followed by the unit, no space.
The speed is 120km/h
